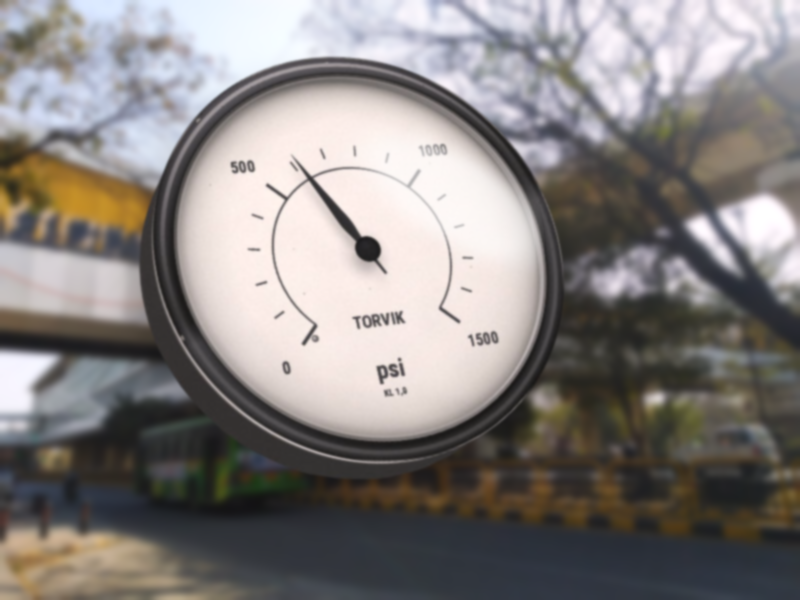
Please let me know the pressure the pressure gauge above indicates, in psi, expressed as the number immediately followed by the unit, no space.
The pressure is 600psi
